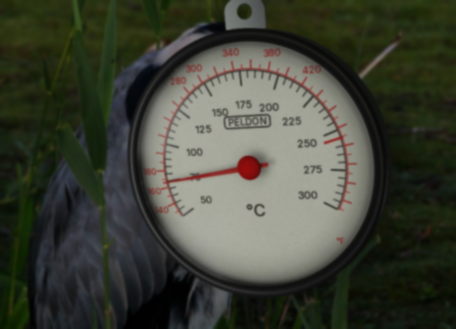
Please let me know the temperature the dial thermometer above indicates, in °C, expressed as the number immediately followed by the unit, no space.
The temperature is 75°C
